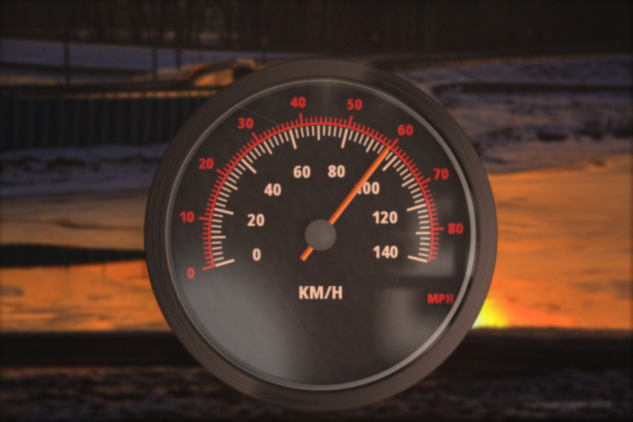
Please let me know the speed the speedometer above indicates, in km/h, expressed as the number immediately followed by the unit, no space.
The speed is 96km/h
